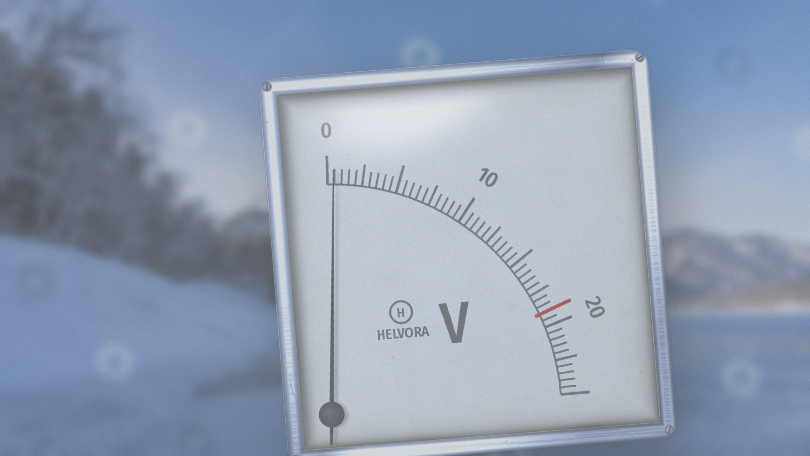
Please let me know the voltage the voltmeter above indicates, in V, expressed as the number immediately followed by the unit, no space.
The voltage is 0.5V
